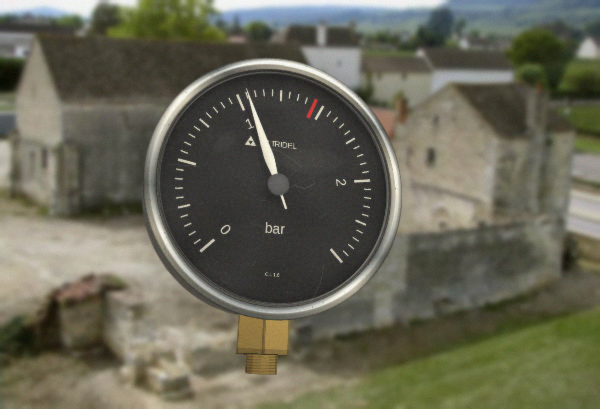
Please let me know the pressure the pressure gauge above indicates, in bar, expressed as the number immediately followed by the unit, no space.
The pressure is 1.05bar
